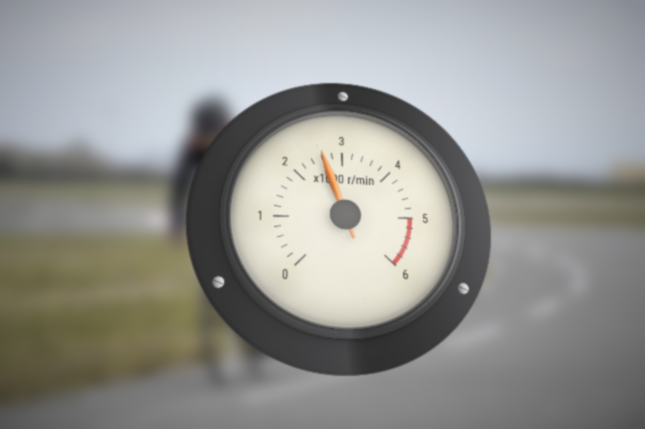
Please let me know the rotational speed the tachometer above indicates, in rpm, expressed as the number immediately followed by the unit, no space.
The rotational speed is 2600rpm
